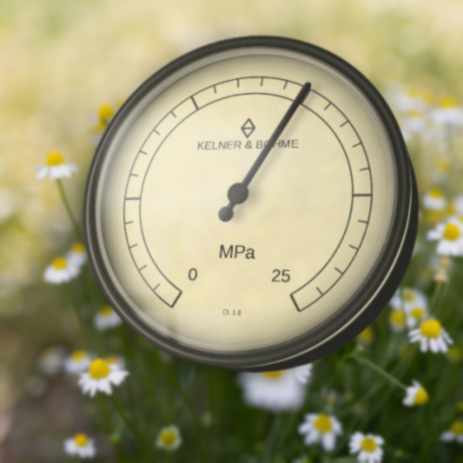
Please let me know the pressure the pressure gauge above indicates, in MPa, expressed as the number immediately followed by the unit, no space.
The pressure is 15MPa
